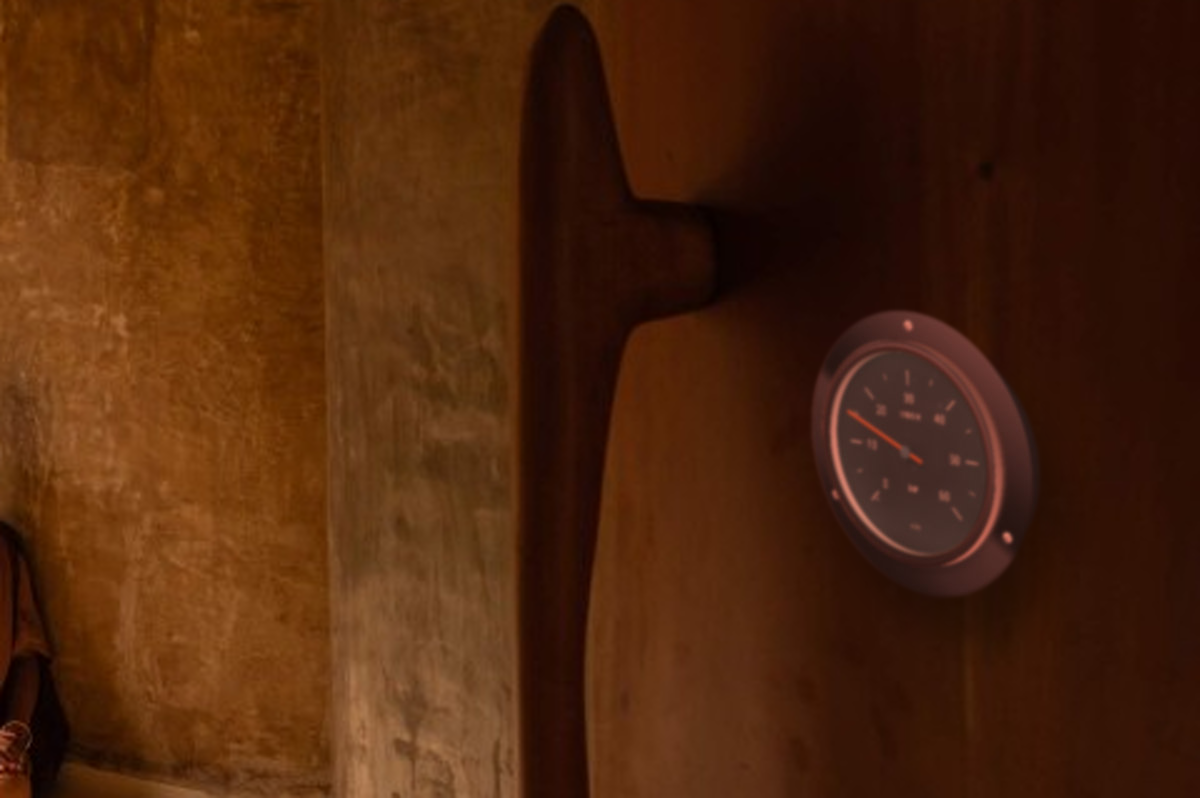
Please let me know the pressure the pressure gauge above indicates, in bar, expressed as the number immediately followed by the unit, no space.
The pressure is 15bar
